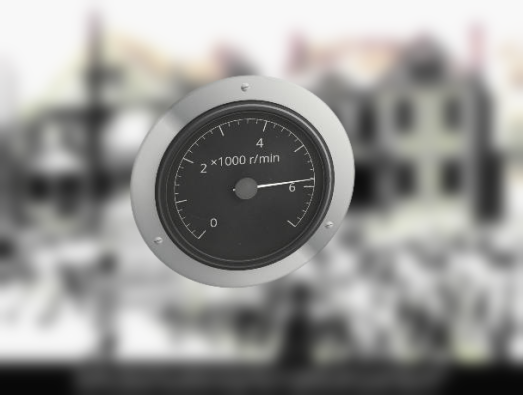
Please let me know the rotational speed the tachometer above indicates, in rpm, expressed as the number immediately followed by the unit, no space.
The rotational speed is 5800rpm
